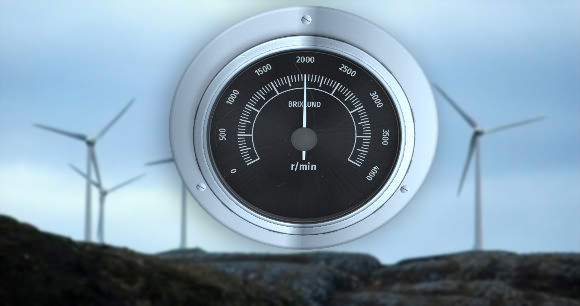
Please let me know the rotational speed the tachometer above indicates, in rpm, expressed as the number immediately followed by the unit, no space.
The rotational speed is 2000rpm
